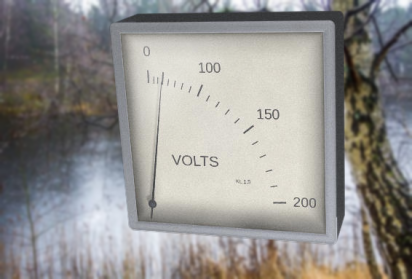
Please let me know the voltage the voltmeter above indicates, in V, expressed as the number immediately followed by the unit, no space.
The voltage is 50V
